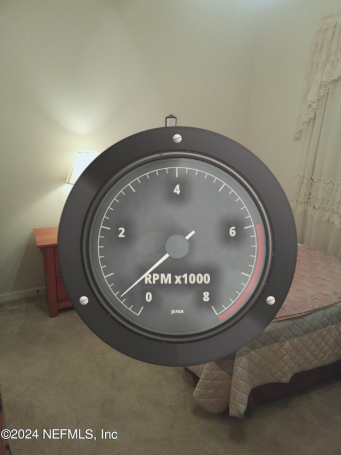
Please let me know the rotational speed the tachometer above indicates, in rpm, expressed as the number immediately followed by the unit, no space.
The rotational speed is 500rpm
